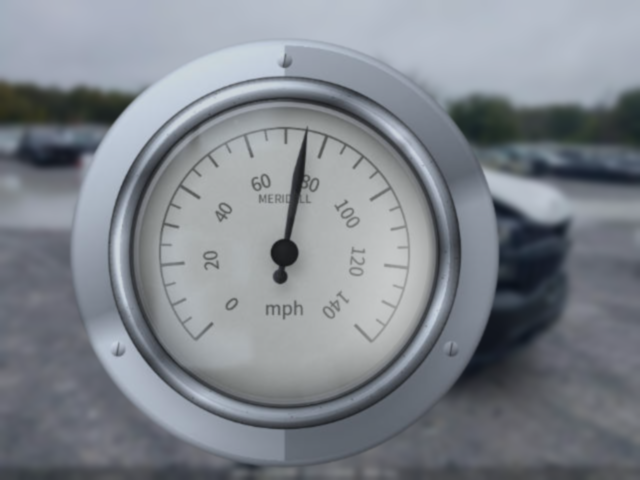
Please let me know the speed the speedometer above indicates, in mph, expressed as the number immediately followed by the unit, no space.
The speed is 75mph
